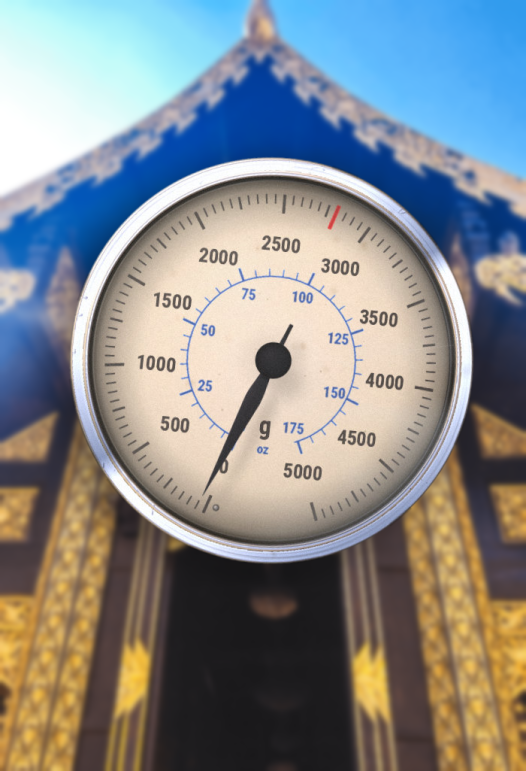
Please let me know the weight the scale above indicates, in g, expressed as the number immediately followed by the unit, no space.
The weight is 50g
